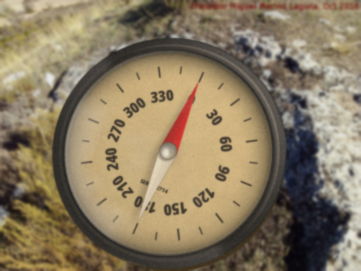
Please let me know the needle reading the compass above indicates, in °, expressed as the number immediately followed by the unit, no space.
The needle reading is 0°
